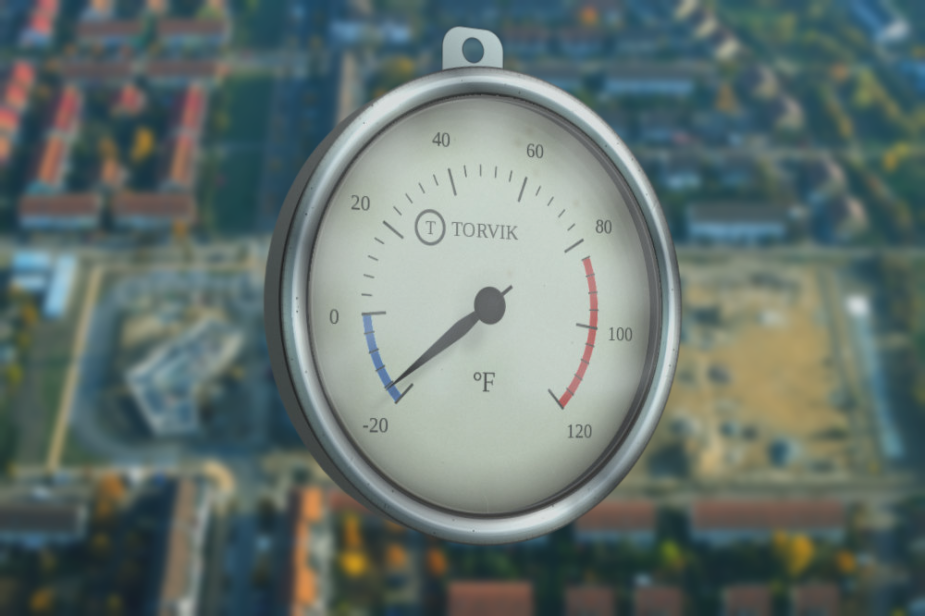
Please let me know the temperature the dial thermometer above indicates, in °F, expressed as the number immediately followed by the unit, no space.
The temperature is -16°F
